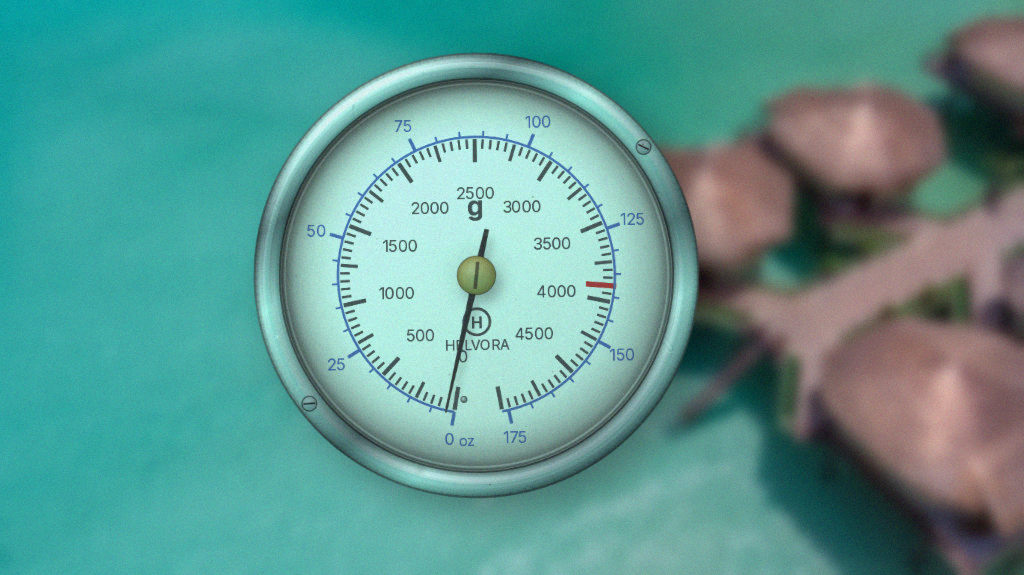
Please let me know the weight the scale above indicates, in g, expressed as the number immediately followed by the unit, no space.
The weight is 50g
